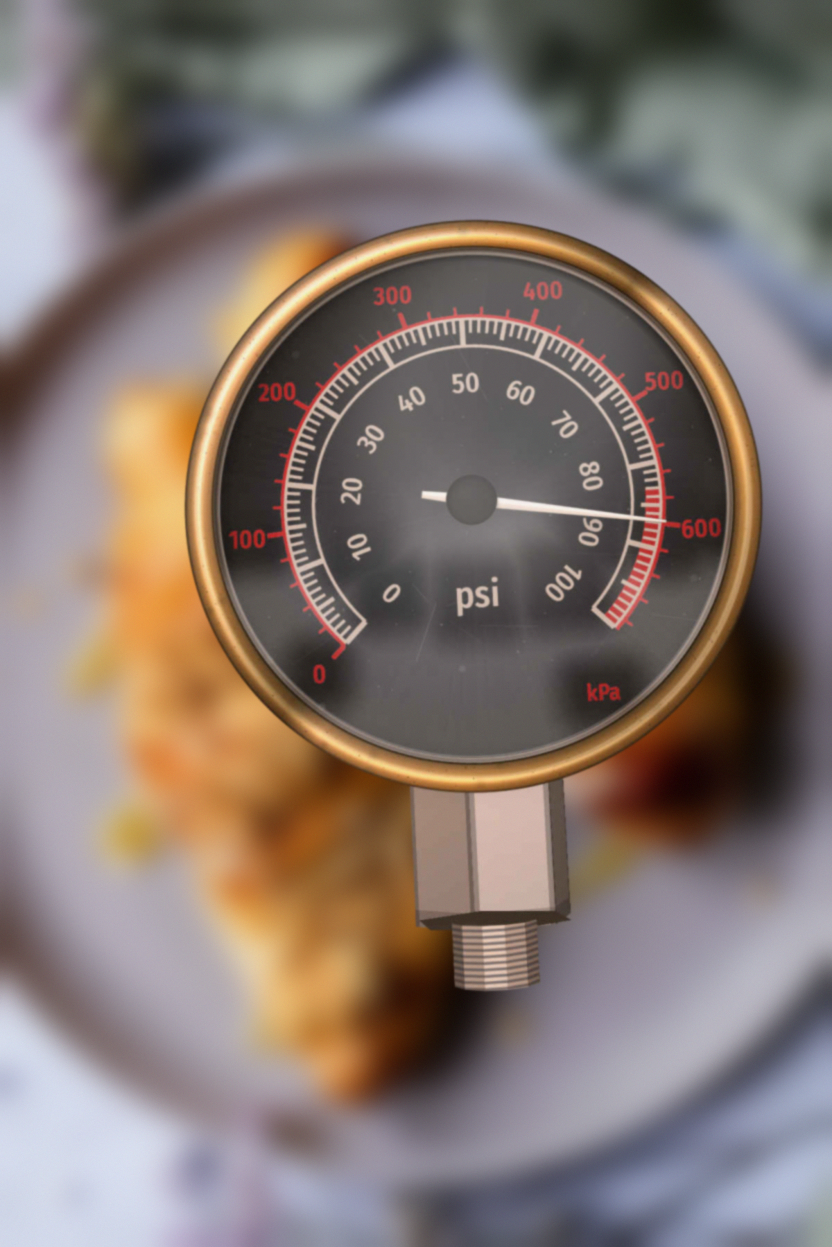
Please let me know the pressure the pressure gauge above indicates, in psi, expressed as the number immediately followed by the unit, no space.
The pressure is 87psi
